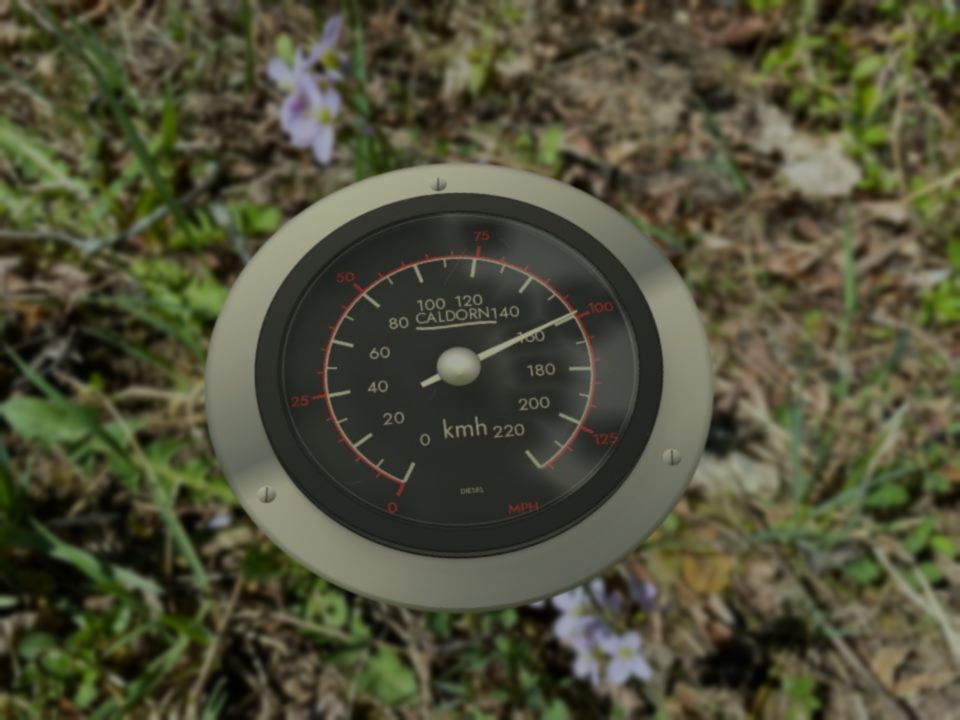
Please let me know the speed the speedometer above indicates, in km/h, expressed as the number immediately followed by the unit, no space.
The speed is 160km/h
